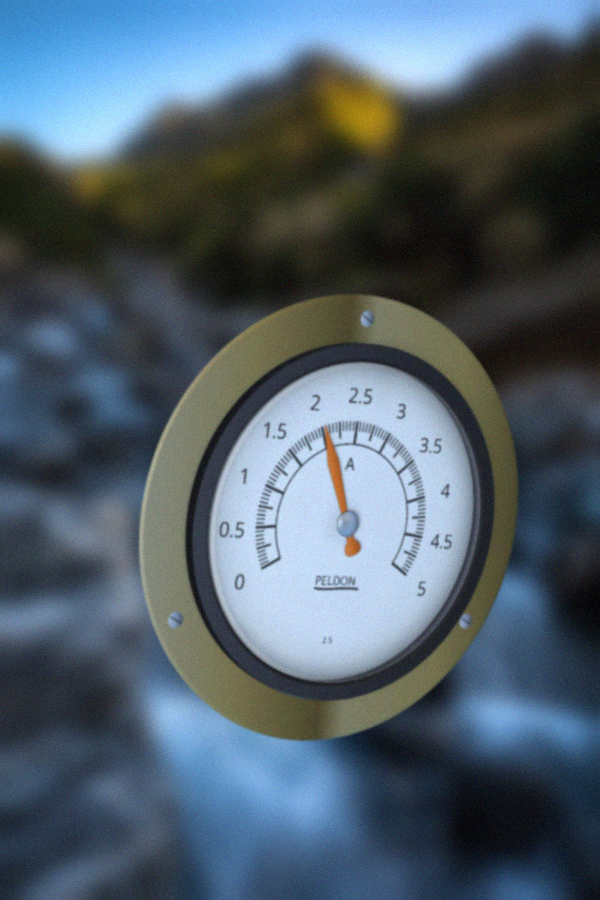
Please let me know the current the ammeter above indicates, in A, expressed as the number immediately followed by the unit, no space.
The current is 2A
